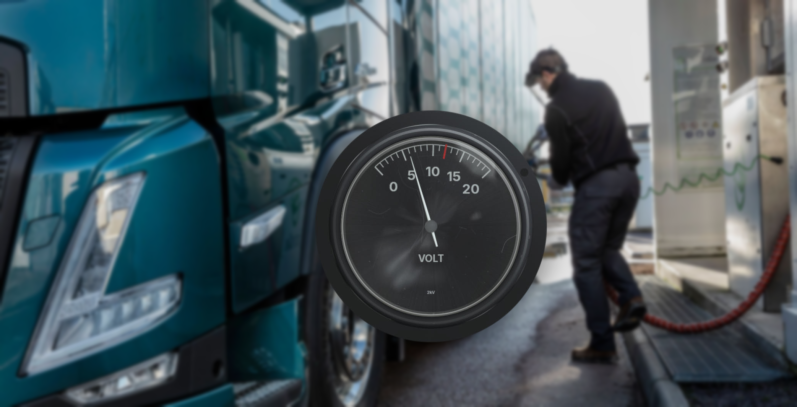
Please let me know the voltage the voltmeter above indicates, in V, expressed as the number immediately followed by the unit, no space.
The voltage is 6V
